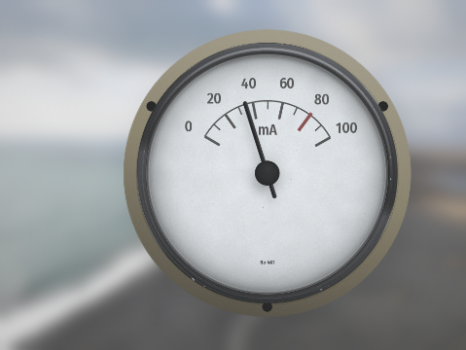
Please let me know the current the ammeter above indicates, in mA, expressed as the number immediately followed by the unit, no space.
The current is 35mA
